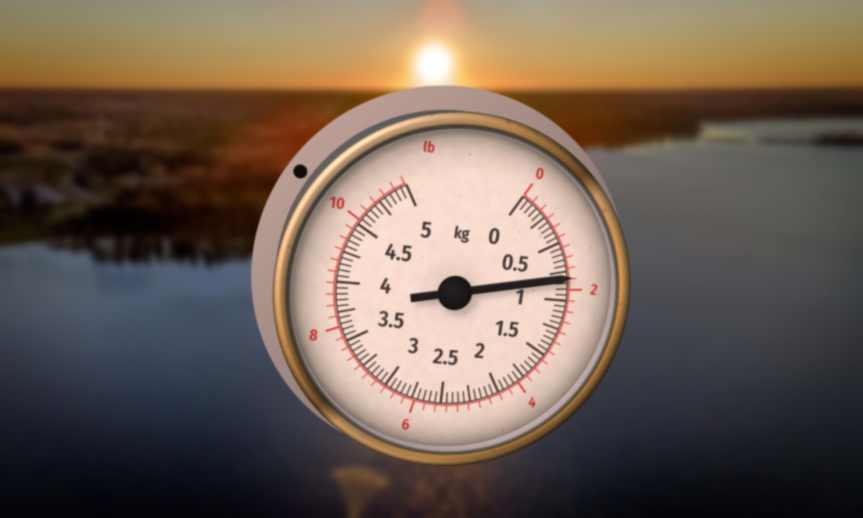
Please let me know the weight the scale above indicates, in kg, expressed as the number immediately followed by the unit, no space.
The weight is 0.8kg
